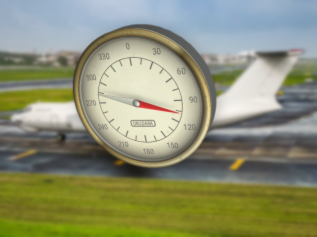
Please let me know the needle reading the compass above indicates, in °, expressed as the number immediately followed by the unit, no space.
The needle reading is 105°
